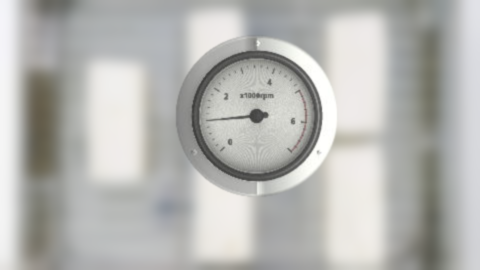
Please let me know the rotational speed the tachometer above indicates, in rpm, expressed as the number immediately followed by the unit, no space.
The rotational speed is 1000rpm
